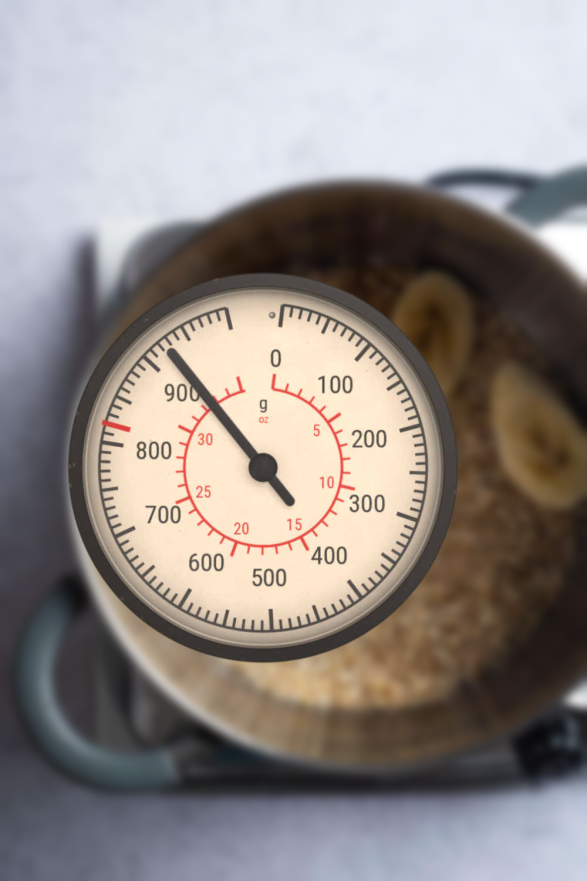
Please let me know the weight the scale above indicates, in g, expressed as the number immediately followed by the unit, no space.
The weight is 925g
